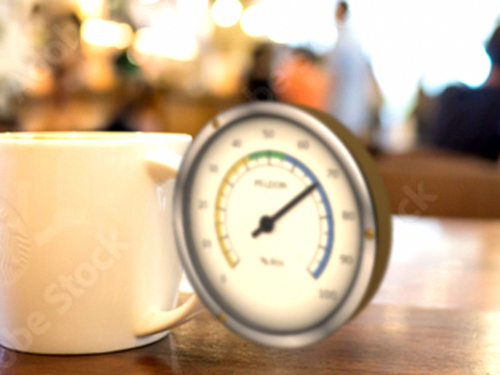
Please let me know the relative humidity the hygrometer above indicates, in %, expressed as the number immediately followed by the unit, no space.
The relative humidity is 70%
